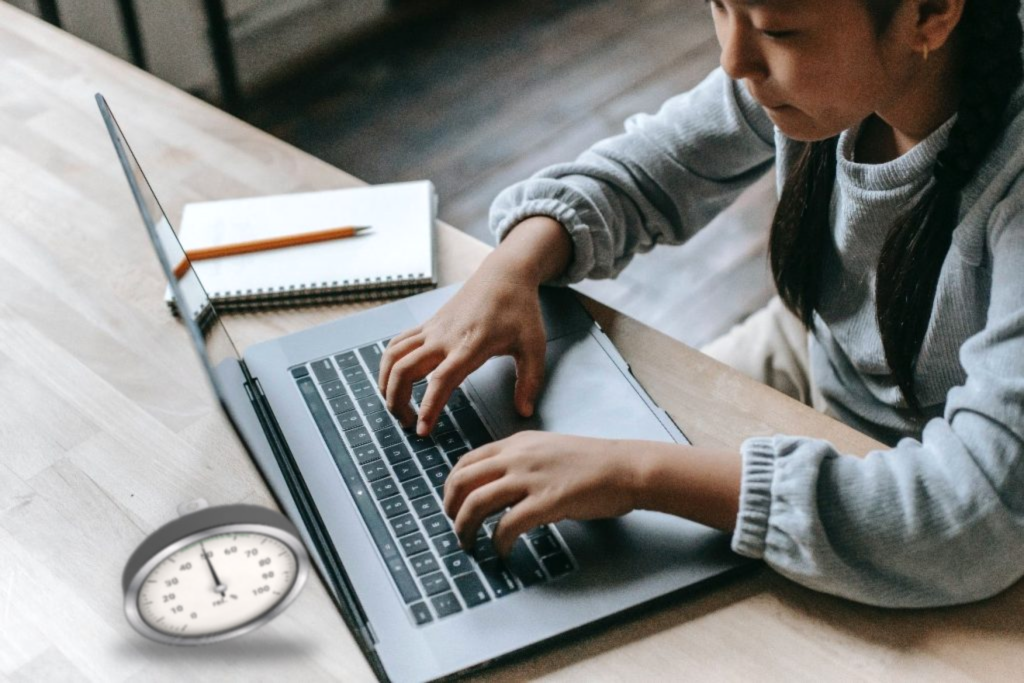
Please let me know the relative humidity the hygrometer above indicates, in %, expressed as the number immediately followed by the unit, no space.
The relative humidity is 50%
